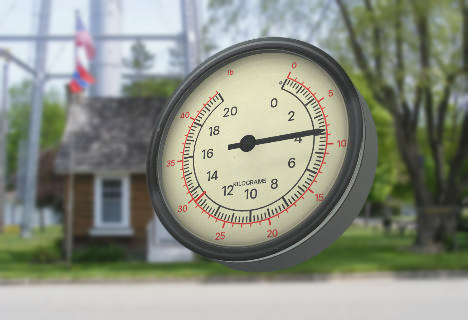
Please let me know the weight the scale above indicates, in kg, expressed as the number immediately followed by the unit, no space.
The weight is 4kg
